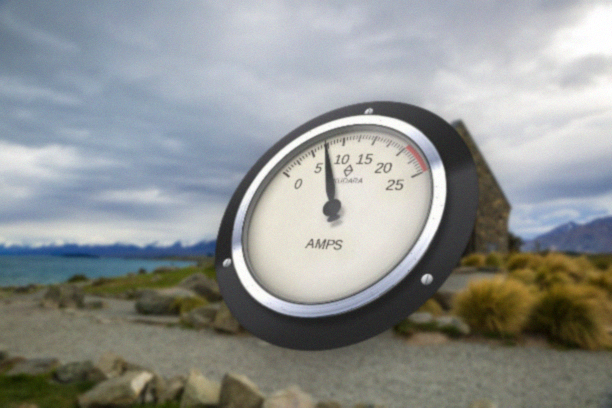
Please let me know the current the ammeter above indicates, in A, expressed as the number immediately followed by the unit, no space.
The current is 7.5A
